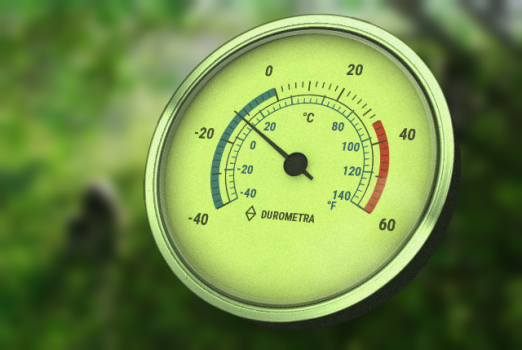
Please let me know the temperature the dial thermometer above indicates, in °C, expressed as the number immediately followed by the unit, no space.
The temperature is -12°C
